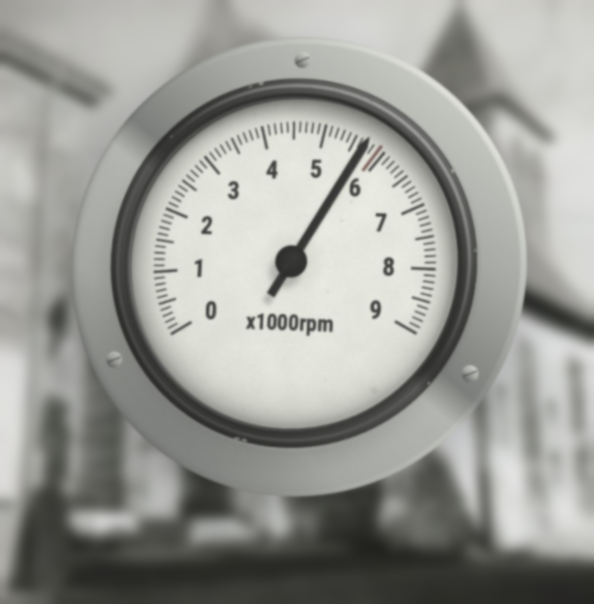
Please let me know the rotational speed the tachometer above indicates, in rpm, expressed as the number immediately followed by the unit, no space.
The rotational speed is 5700rpm
